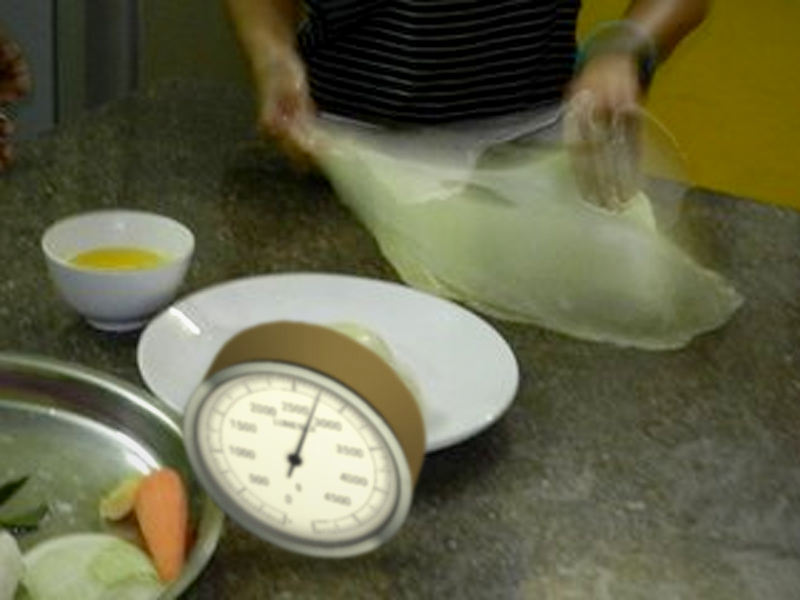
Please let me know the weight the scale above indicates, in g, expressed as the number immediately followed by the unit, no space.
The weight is 2750g
